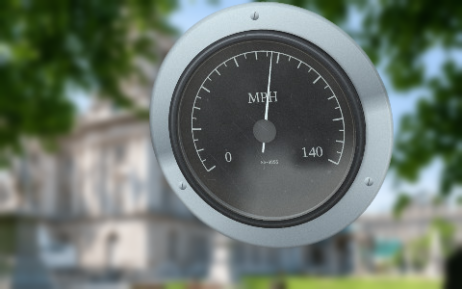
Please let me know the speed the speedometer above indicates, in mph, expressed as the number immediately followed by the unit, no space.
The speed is 77.5mph
